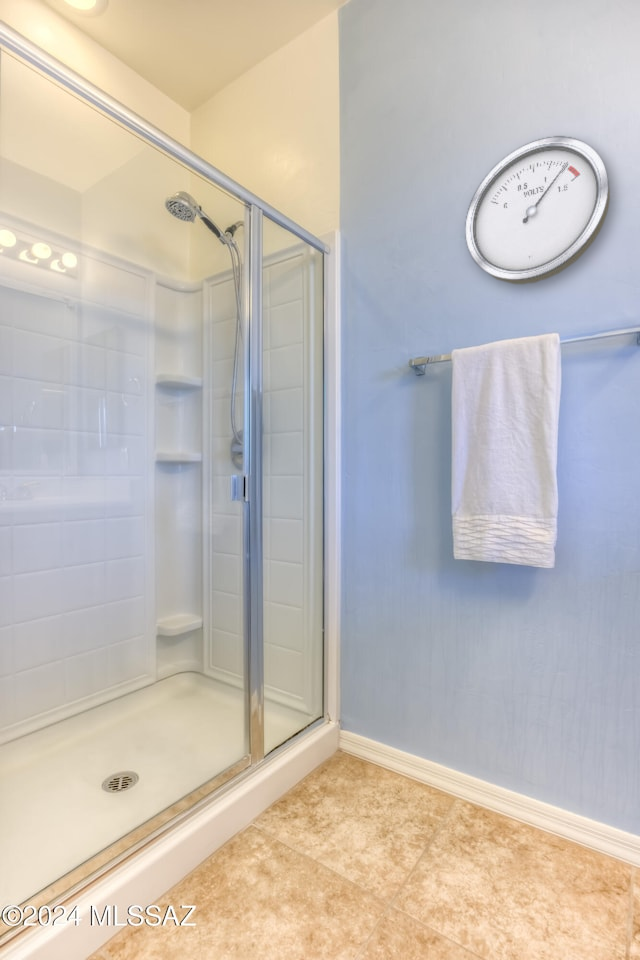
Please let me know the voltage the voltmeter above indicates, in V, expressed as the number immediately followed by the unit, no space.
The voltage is 1.25V
